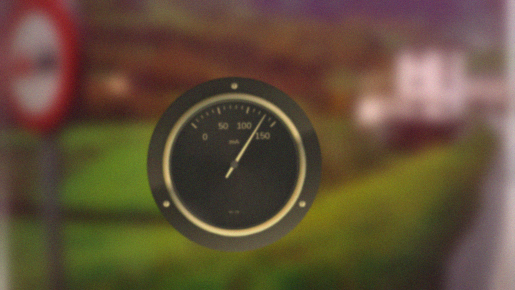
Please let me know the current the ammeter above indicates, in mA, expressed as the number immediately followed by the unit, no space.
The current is 130mA
